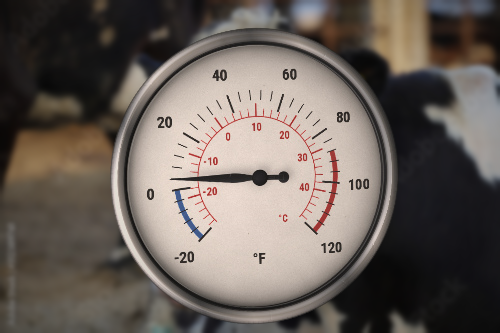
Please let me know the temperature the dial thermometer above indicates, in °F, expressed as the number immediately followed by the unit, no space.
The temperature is 4°F
